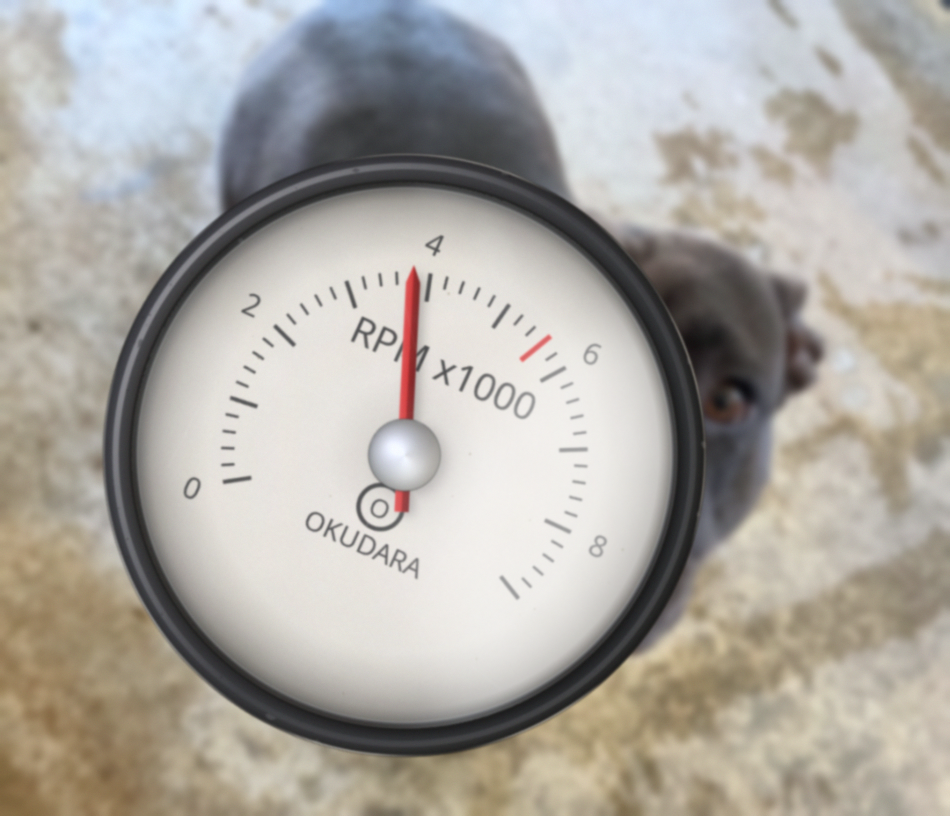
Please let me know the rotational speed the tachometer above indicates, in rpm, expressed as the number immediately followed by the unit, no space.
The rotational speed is 3800rpm
